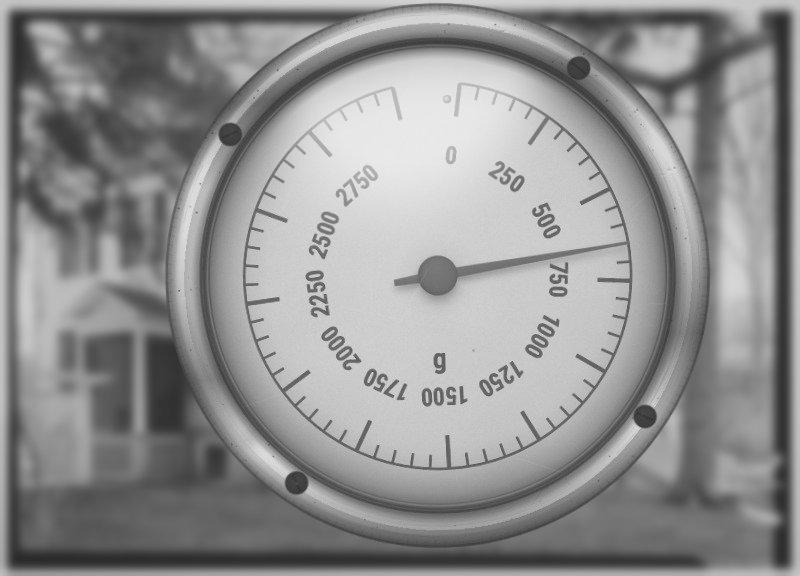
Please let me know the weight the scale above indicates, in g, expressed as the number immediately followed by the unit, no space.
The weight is 650g
